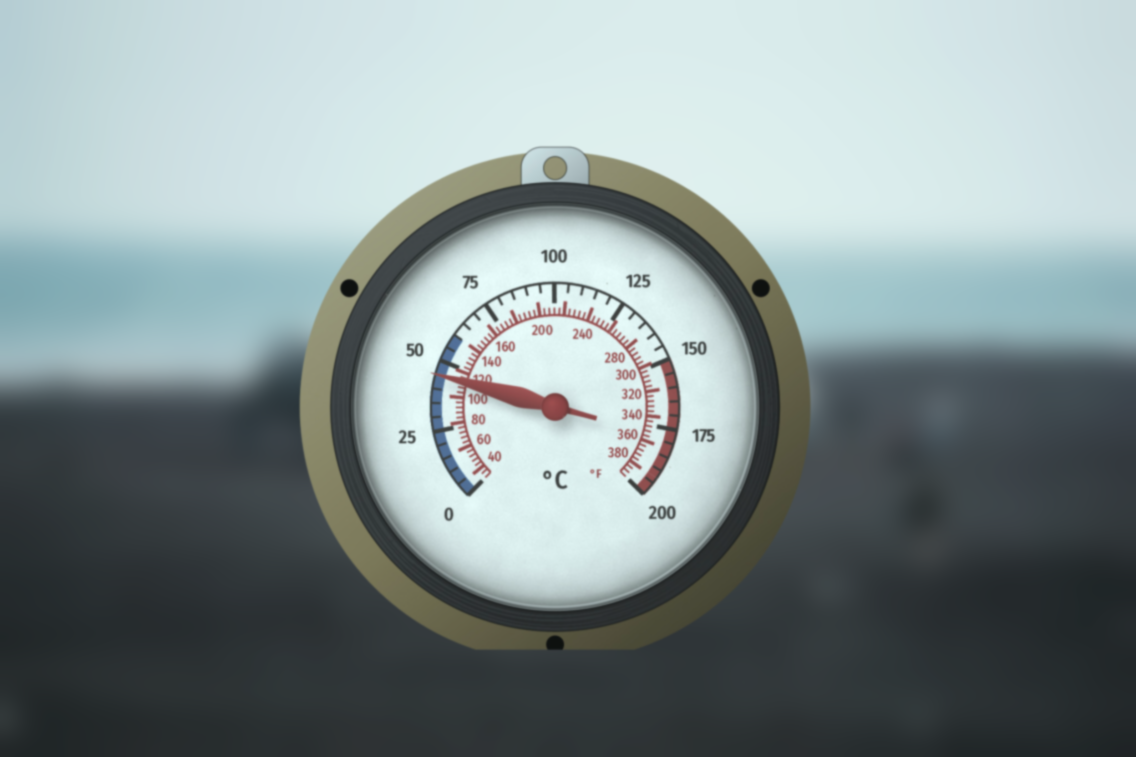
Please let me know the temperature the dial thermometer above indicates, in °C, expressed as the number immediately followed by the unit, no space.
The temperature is 45°C
